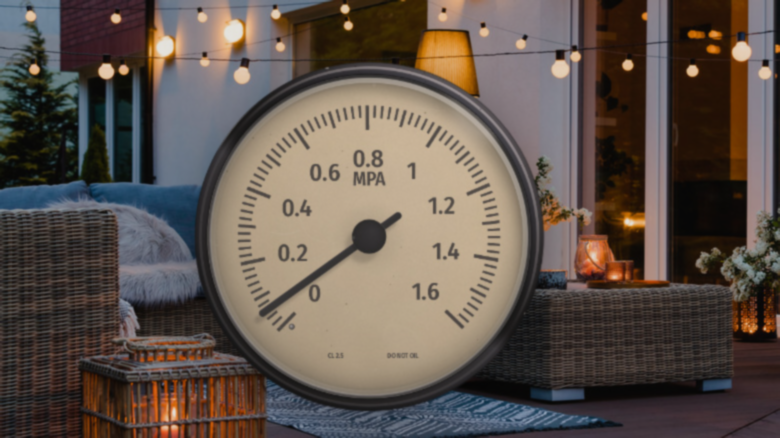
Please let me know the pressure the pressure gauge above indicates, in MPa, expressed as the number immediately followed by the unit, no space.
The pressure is 0.06MPa
